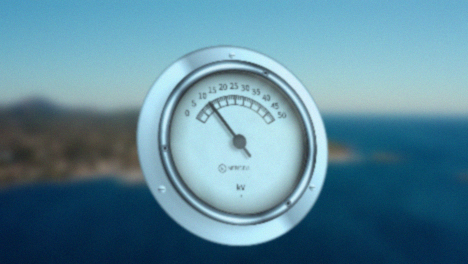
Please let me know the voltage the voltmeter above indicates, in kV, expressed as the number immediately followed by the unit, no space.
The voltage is 10kV
